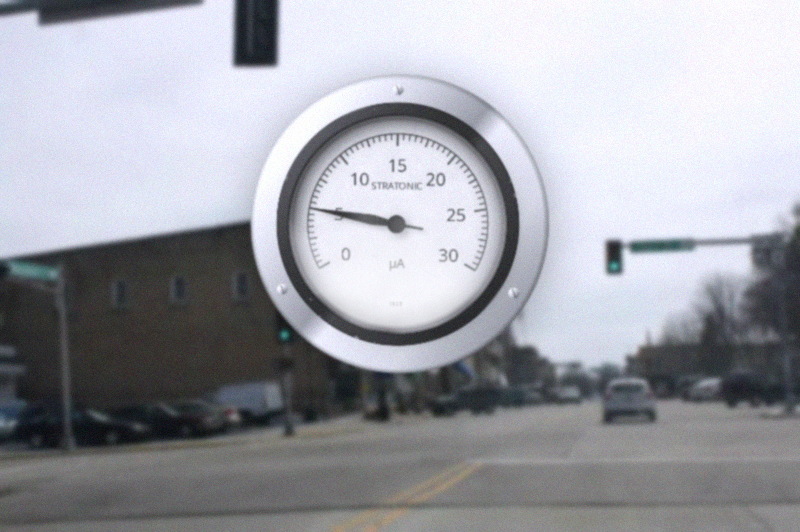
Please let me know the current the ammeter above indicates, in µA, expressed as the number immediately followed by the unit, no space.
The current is 5µA
